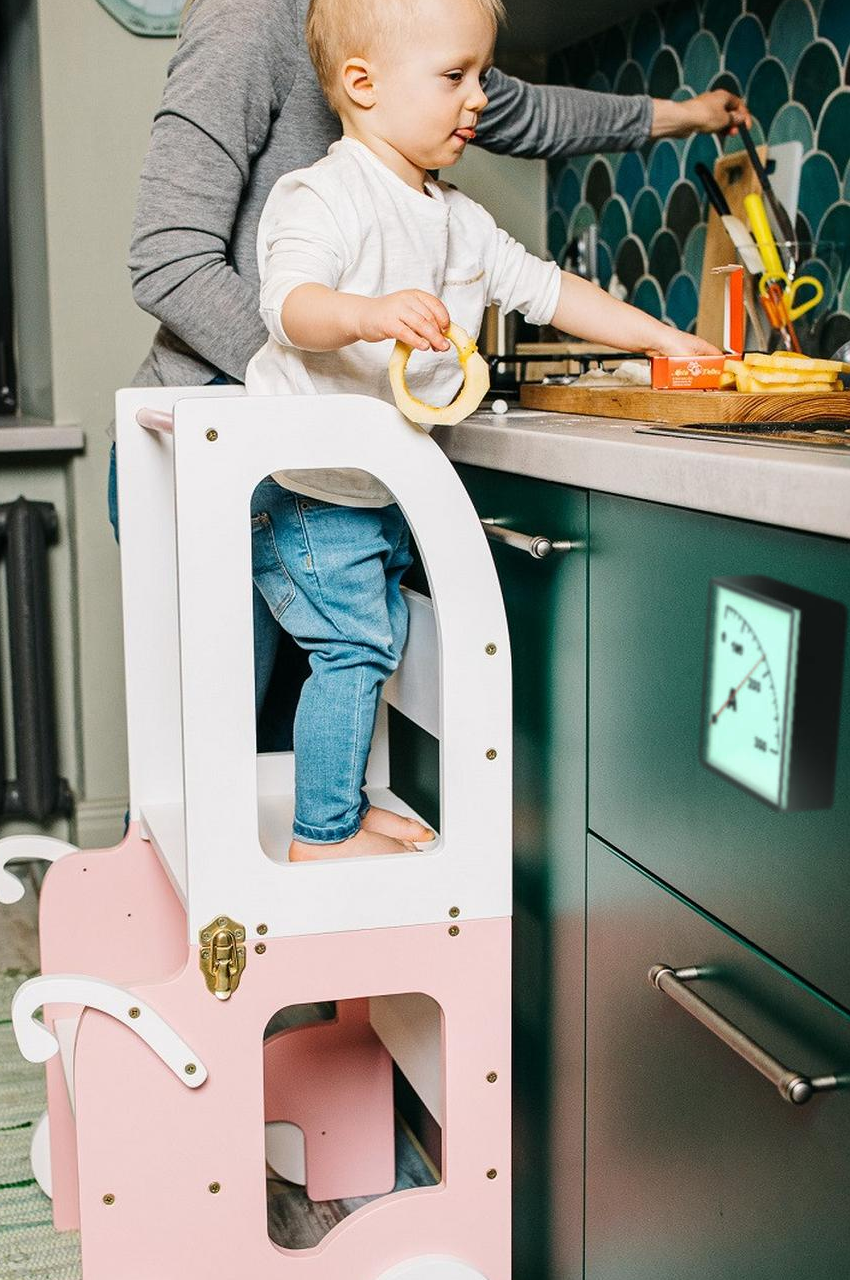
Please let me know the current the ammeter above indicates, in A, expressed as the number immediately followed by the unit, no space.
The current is 180A
